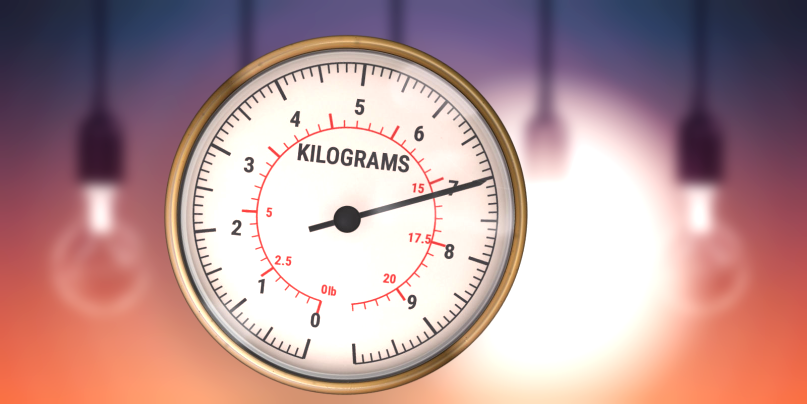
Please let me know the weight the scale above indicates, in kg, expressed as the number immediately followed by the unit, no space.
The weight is 7kg
